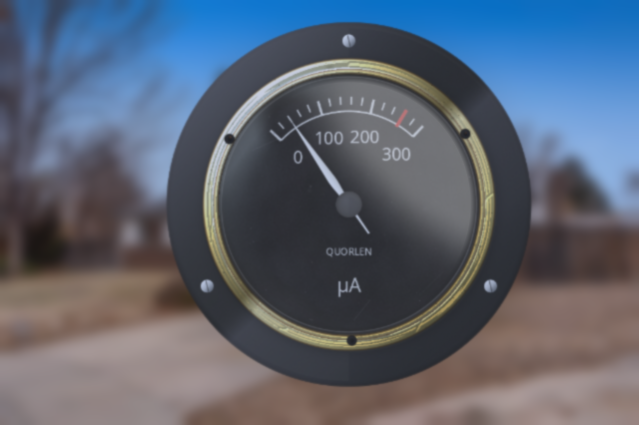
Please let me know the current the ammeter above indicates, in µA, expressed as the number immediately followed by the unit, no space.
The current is 40µA
